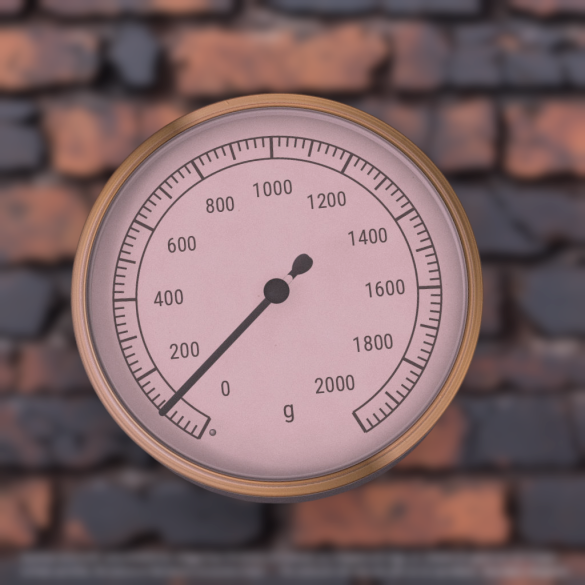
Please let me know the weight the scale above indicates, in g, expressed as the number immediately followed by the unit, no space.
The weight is 100g
